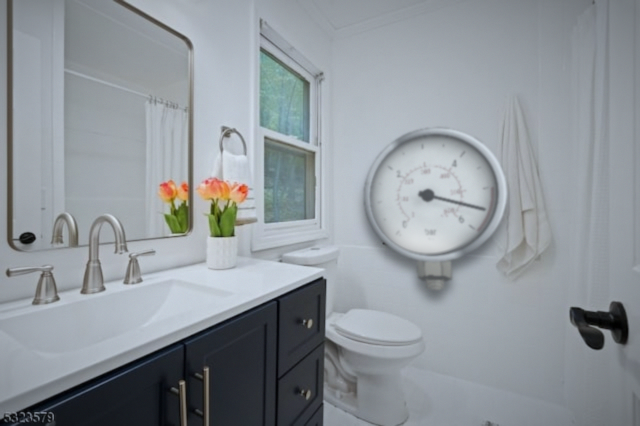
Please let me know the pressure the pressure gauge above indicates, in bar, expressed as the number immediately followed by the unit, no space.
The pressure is 5.5bar
